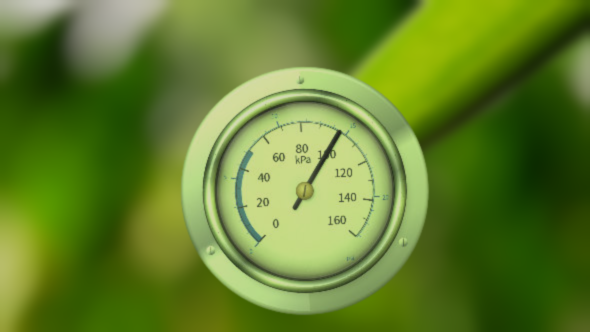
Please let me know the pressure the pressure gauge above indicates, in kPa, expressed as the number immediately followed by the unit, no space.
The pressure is 100kPa
